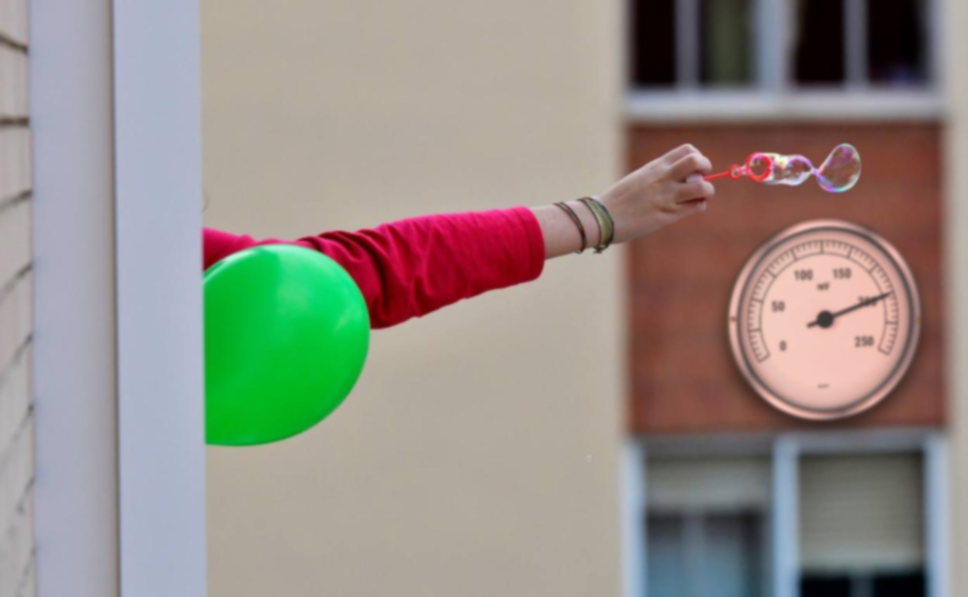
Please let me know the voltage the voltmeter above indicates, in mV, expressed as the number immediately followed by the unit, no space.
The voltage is 200mV
